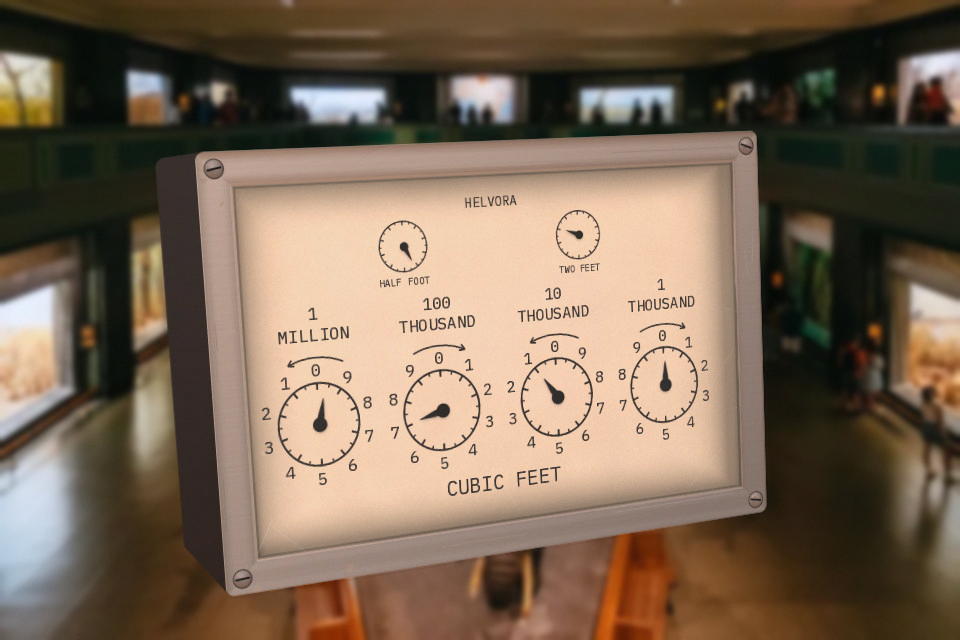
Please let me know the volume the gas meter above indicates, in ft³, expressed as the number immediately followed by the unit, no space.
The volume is 971000ft³
